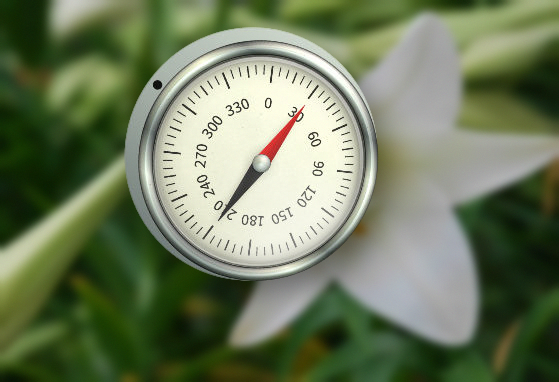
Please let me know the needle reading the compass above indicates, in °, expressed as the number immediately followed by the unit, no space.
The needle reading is 30°
